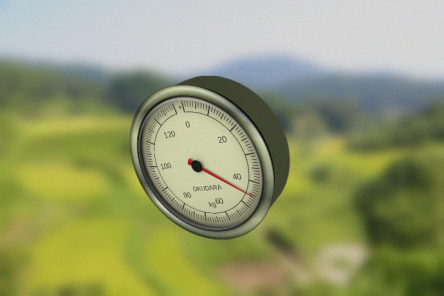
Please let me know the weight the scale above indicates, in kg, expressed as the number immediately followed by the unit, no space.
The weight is 45kg
